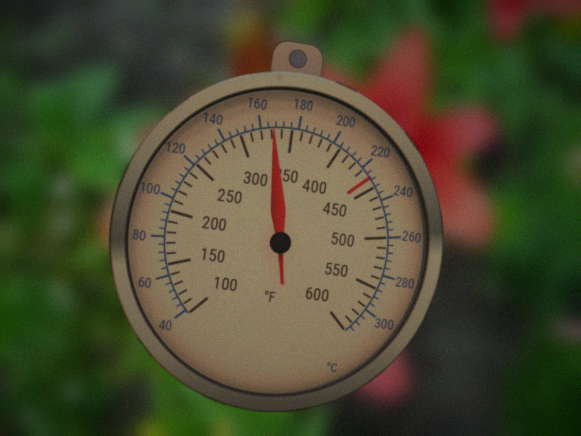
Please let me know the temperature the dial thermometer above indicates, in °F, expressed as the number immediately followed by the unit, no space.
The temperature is 330°F
